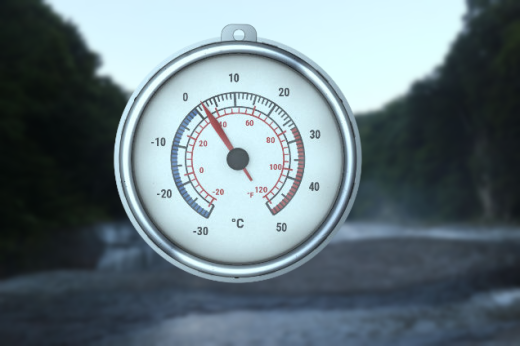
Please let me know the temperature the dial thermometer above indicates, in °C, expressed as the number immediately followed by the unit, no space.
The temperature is 2°C
